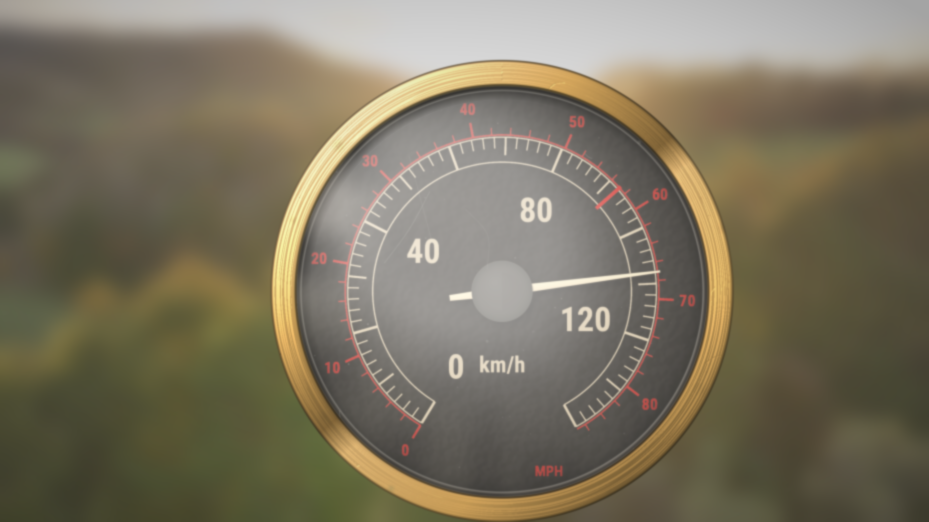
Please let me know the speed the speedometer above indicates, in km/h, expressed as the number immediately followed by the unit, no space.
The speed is 108km/h
